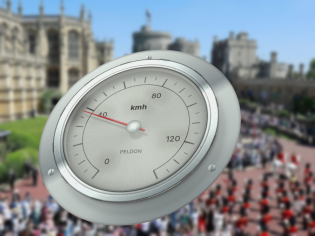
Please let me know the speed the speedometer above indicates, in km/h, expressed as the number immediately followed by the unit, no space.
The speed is 37.5km/h
